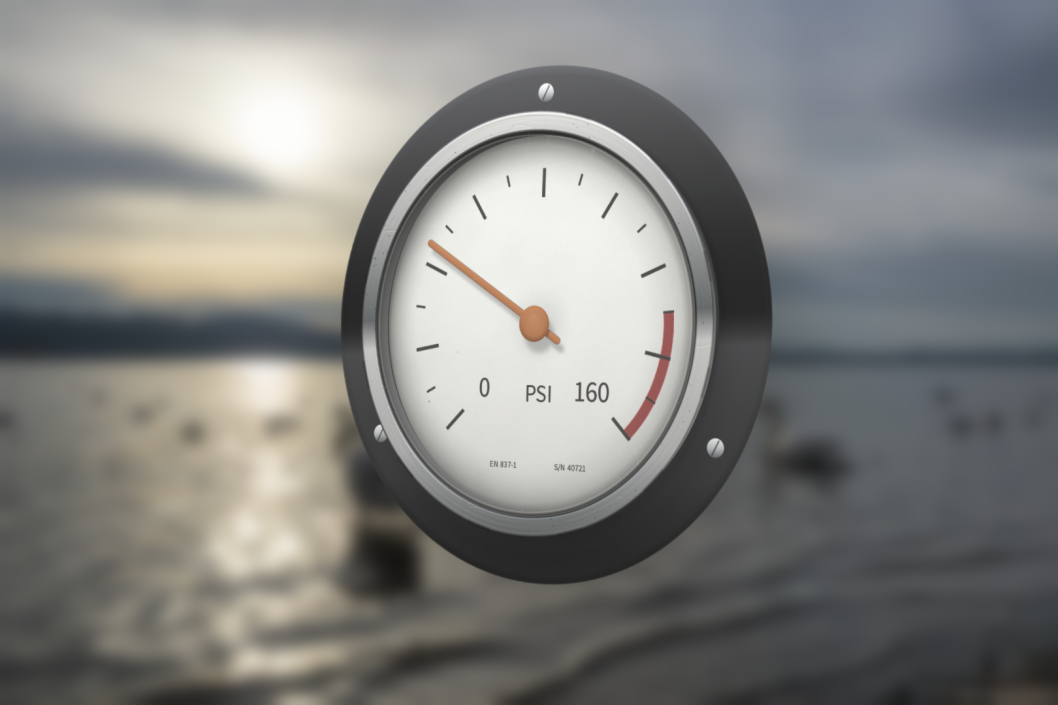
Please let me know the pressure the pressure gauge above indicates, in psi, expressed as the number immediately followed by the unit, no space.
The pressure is 45psi
